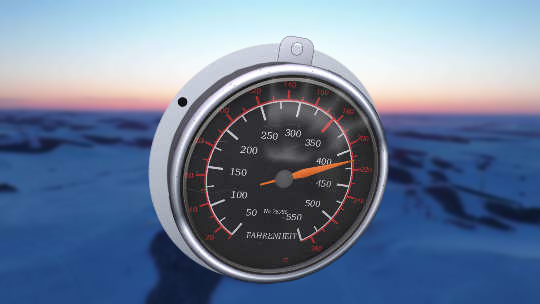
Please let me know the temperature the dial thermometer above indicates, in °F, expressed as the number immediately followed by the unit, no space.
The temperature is 412.5°F
